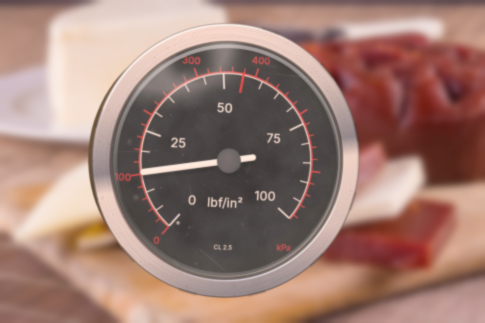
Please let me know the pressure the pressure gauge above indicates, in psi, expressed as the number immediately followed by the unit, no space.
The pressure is 15psi
